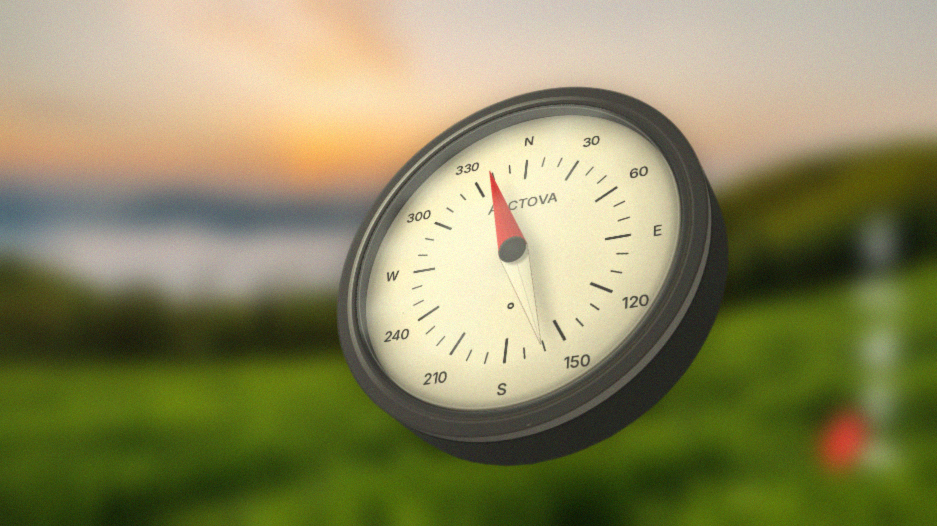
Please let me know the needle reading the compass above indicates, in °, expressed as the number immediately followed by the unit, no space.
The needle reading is 340°
